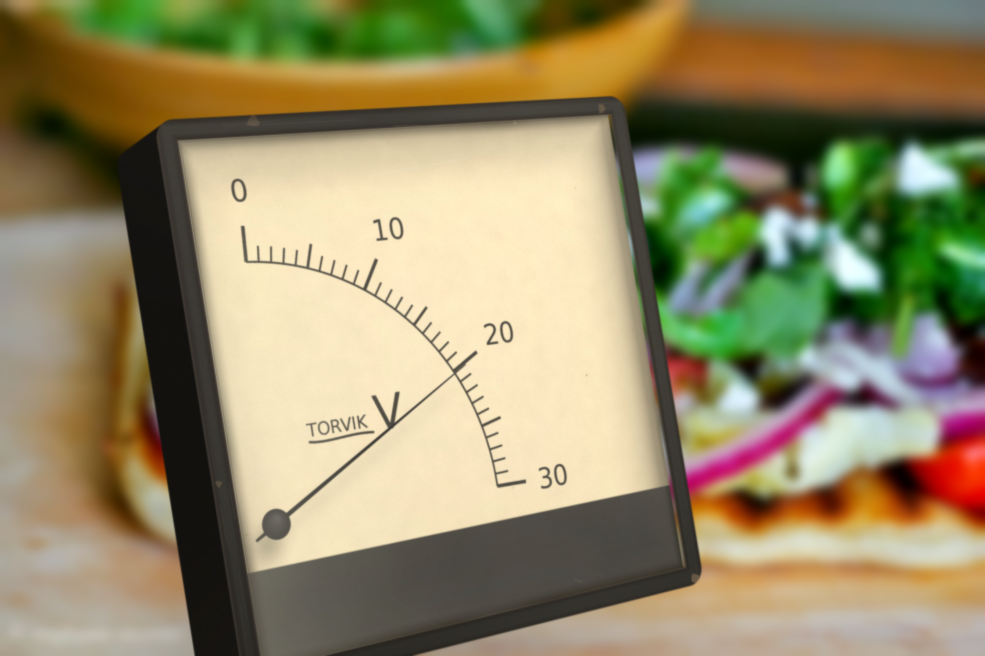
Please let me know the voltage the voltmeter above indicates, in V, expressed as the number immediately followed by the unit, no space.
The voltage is 20V
